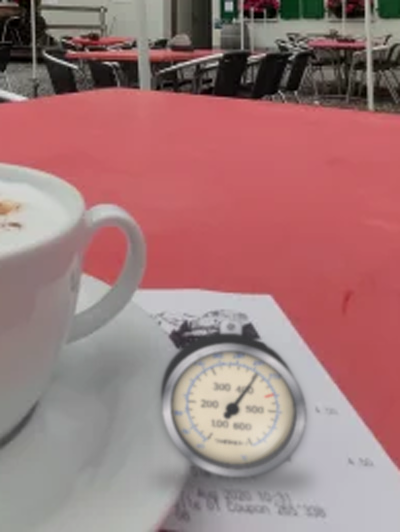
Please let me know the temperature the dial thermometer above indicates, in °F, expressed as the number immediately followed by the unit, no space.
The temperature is 400°F
